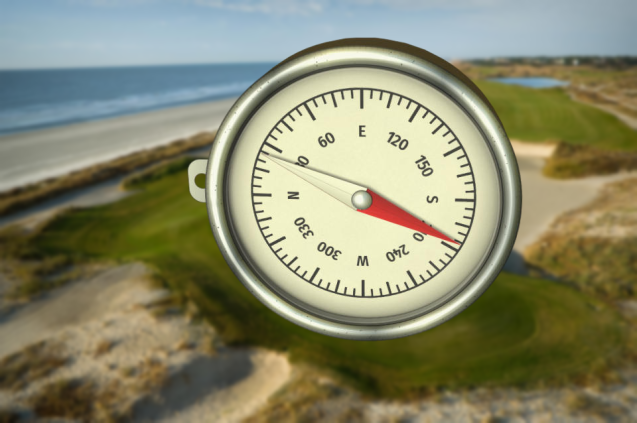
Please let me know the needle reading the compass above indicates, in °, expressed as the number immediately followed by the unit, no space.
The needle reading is 205°
